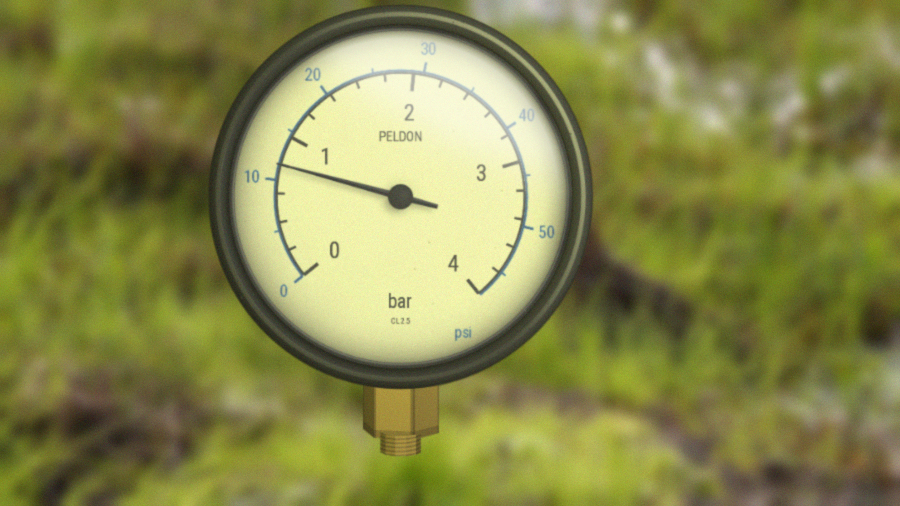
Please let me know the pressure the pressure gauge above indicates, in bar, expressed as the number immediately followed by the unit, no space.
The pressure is 0.8bar
